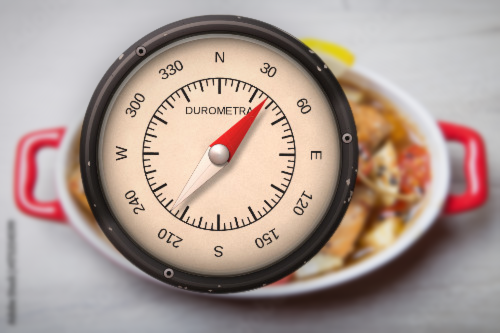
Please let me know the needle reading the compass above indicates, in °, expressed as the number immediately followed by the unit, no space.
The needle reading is 40°
